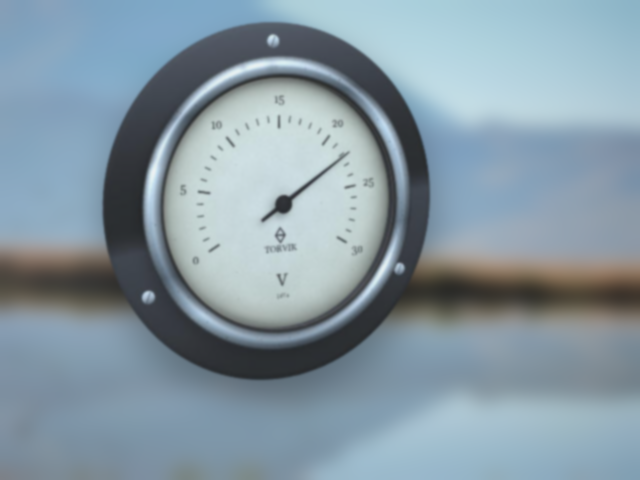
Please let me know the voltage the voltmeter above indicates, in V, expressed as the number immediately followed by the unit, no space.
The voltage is 22V
